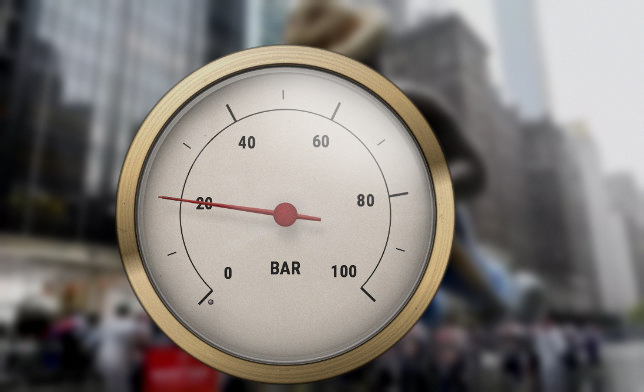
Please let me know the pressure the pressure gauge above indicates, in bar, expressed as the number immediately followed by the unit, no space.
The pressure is 20bar
